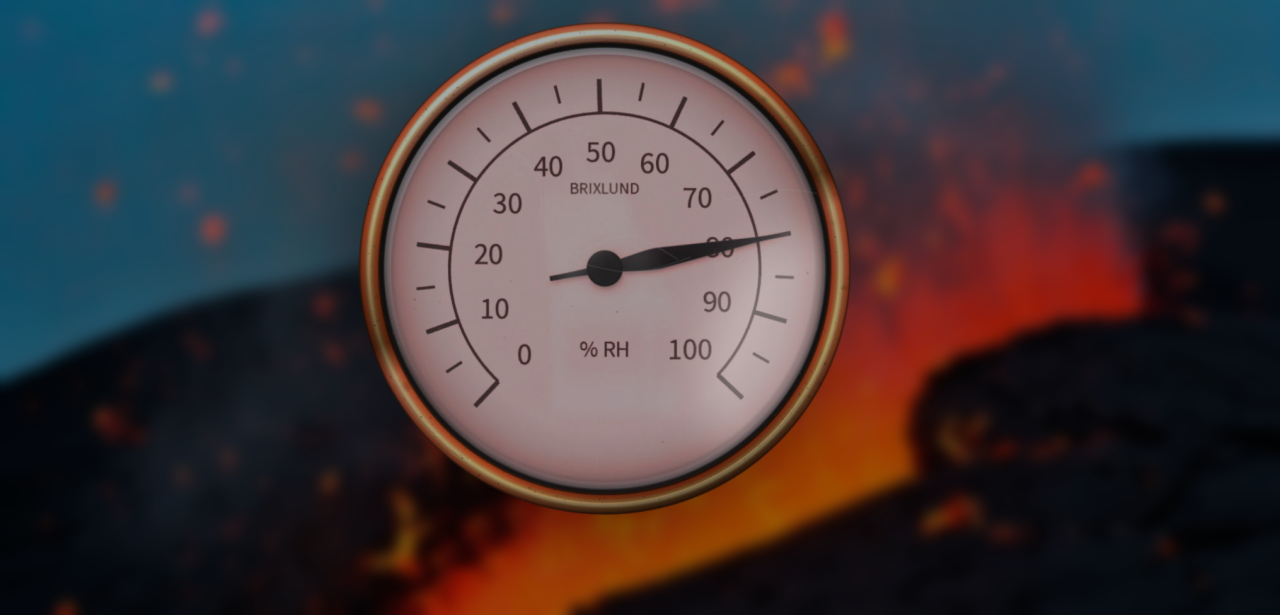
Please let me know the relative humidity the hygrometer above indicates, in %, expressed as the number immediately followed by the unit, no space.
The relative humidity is 80%
